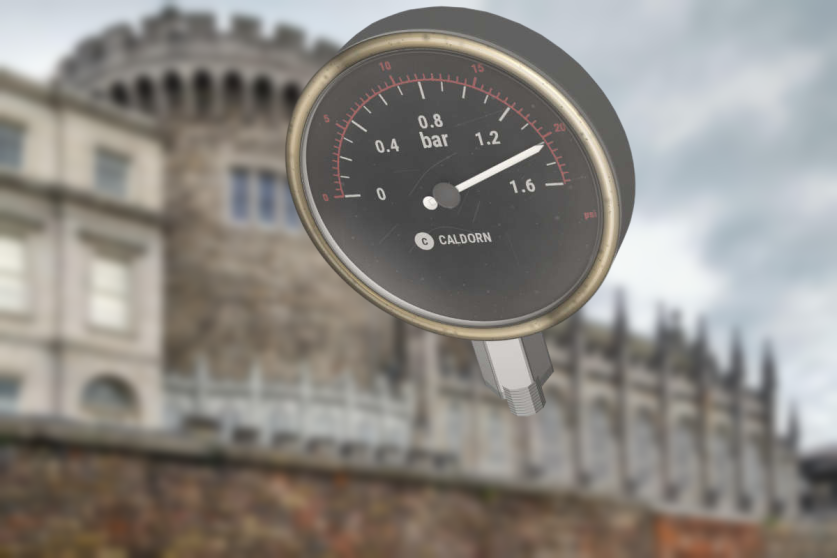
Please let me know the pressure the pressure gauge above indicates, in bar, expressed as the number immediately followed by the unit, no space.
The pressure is 1.4bar
